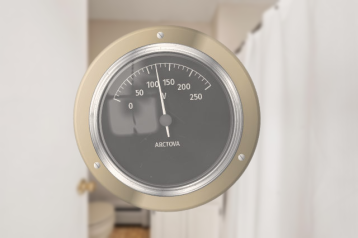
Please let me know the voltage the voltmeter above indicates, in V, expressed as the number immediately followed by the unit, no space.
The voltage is 120V
